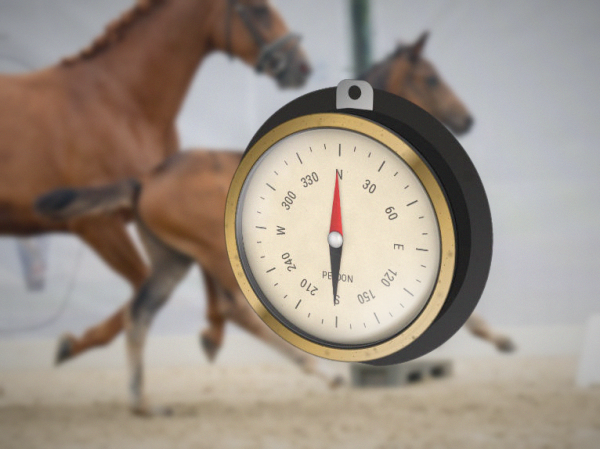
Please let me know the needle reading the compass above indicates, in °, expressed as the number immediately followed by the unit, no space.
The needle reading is 0°
